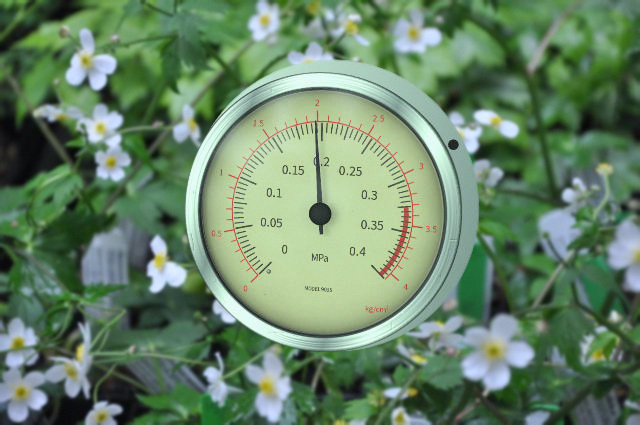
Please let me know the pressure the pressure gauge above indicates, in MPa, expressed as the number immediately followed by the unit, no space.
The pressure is 0.195MPa
